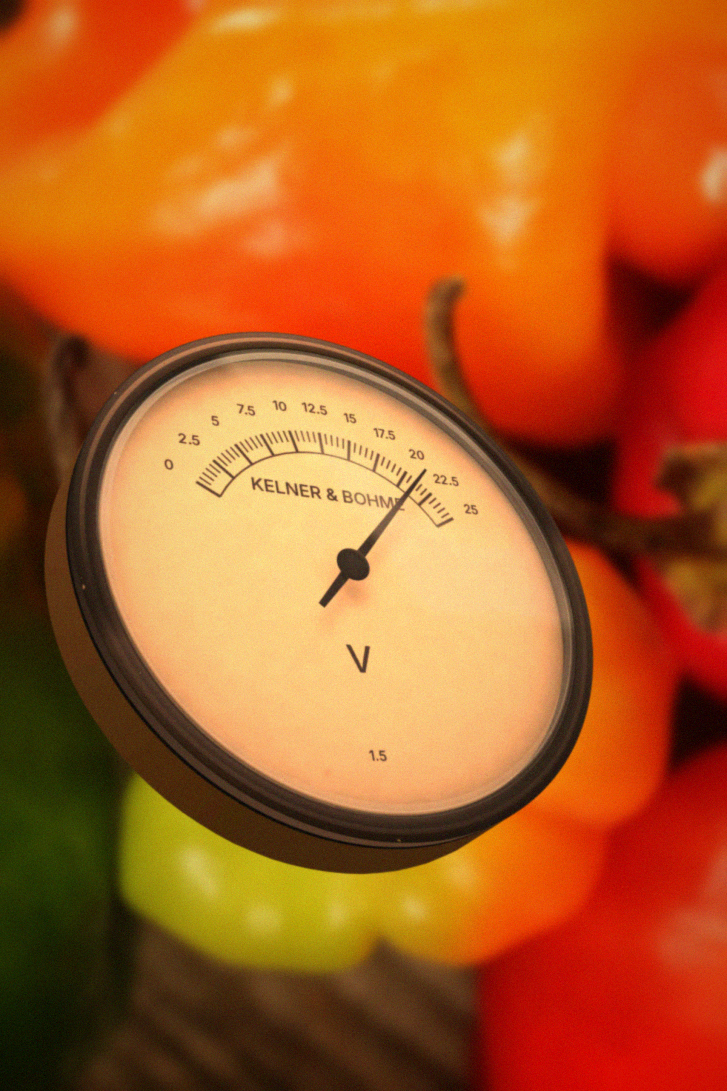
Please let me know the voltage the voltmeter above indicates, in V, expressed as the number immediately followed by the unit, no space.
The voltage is 21V
